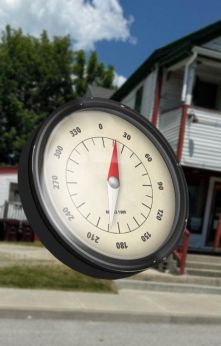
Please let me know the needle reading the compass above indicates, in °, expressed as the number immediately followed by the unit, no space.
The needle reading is 15°
